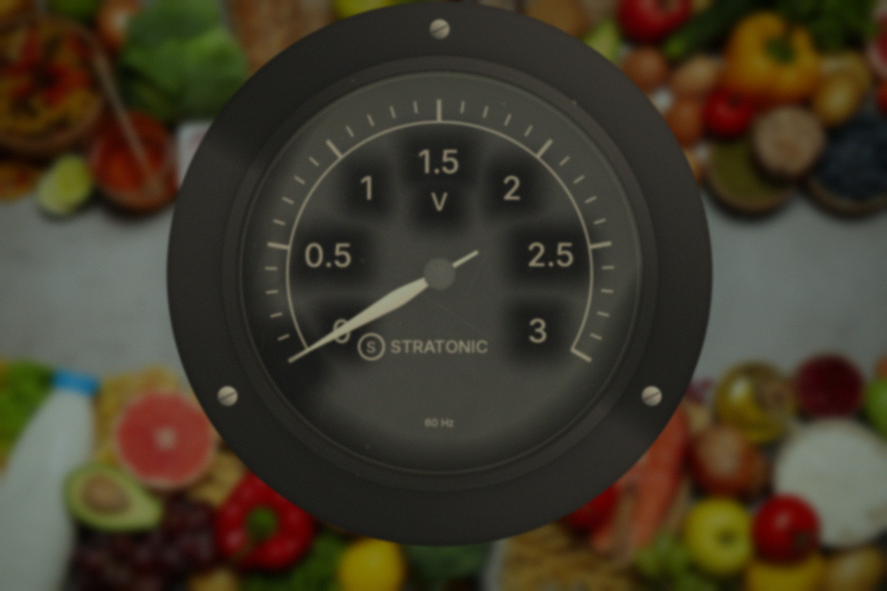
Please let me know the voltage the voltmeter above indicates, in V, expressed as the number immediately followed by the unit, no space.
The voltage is 0V
